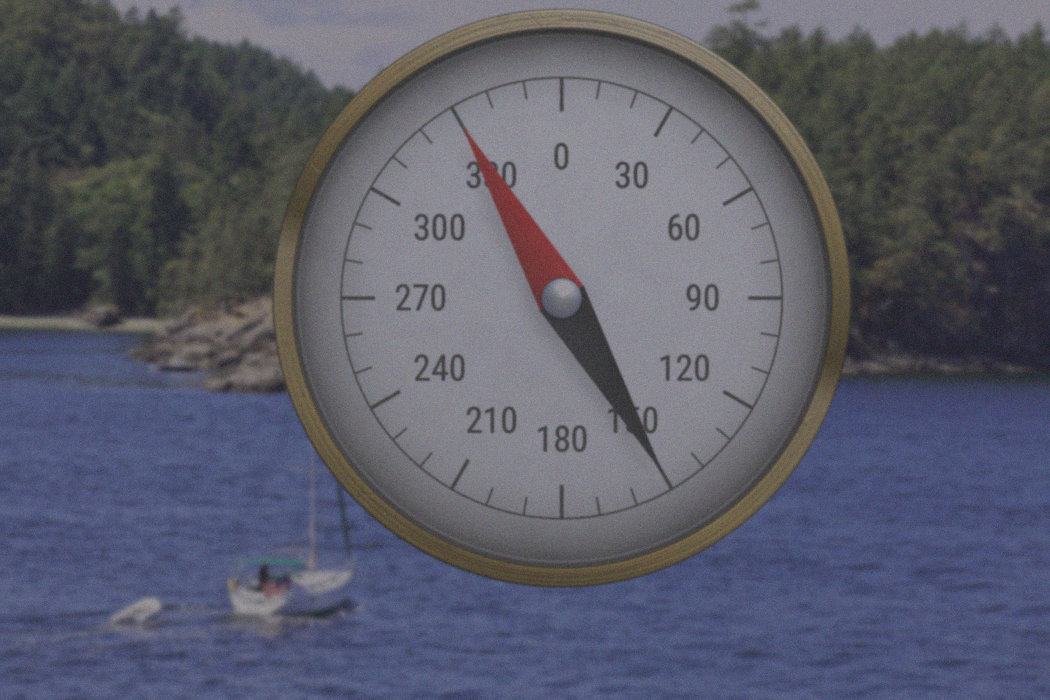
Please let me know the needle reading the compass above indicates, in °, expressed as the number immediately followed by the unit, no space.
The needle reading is 330°
